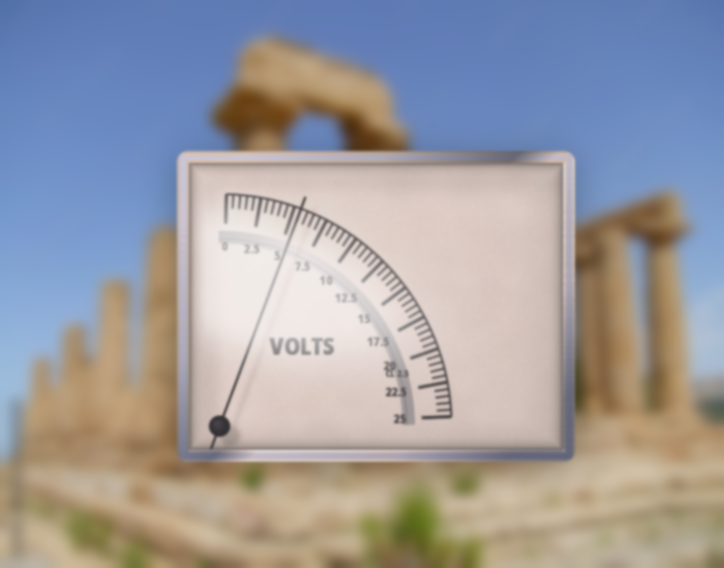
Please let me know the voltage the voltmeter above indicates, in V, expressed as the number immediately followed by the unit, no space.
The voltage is 5.5V
